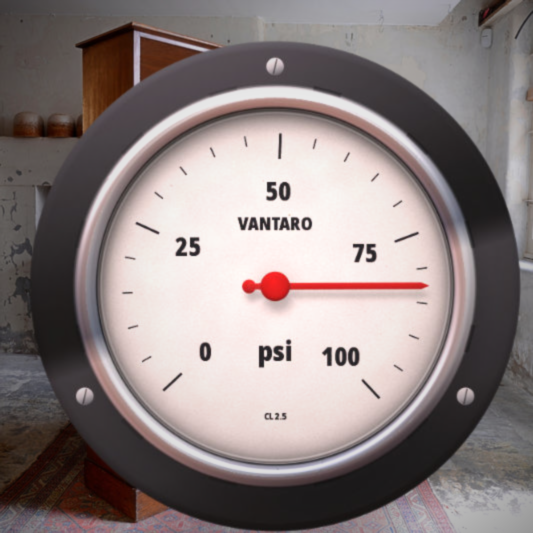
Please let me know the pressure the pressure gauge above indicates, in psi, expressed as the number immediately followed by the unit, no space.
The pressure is 82.5psi
